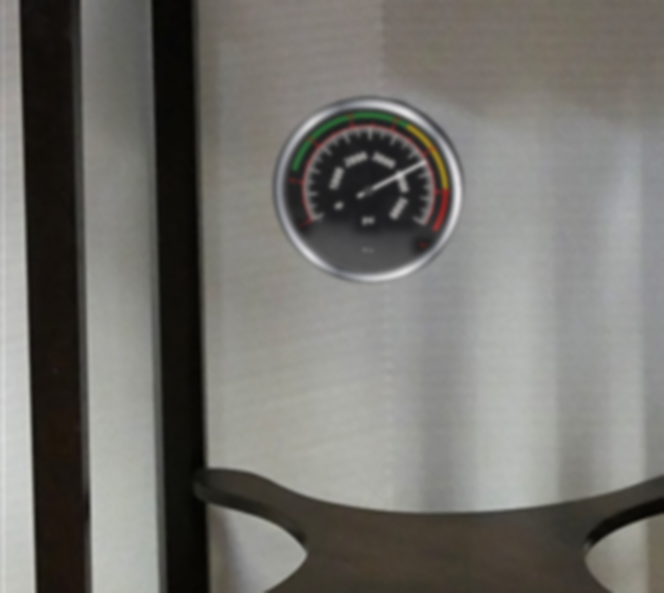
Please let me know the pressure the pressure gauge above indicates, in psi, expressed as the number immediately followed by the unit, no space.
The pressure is 3750psi
